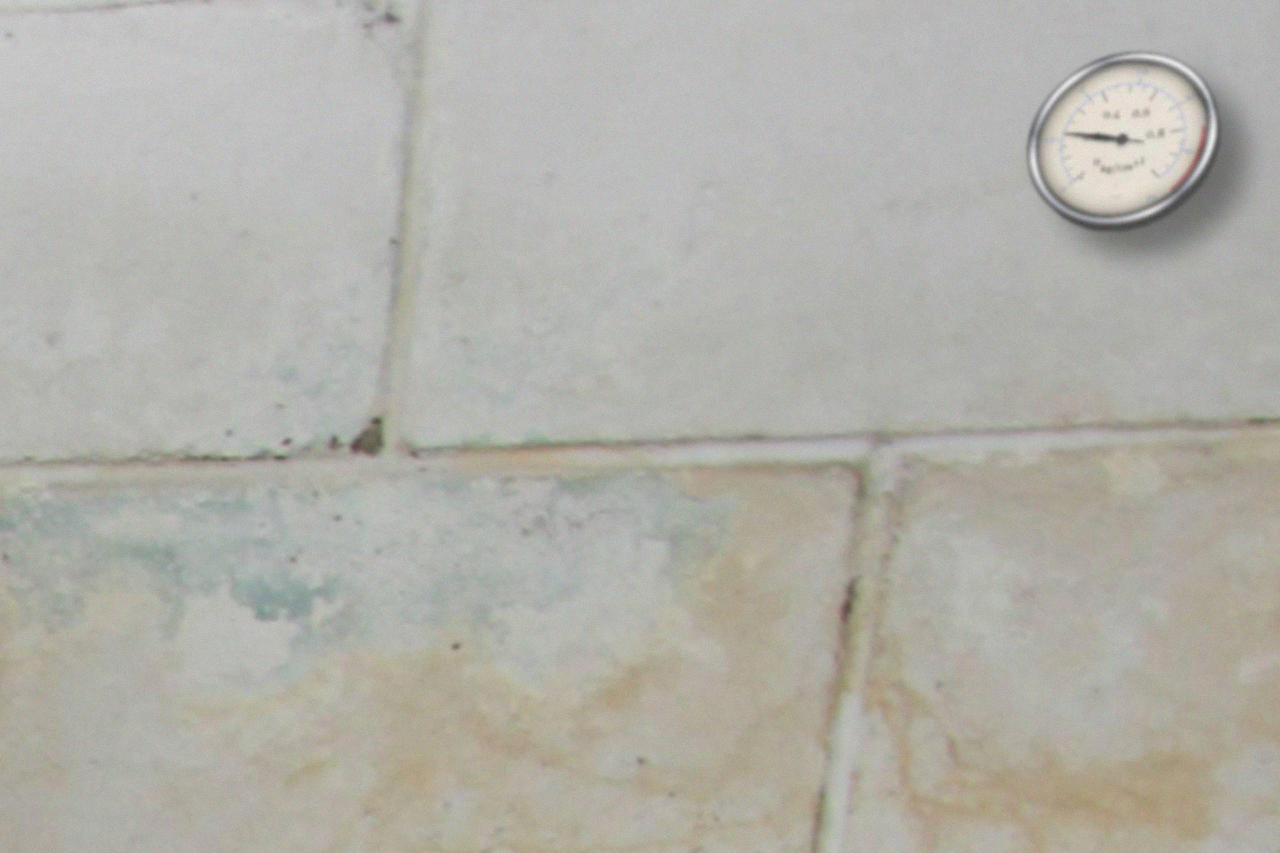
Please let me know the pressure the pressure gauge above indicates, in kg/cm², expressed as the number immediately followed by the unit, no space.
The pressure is 0.2kg/cm²
